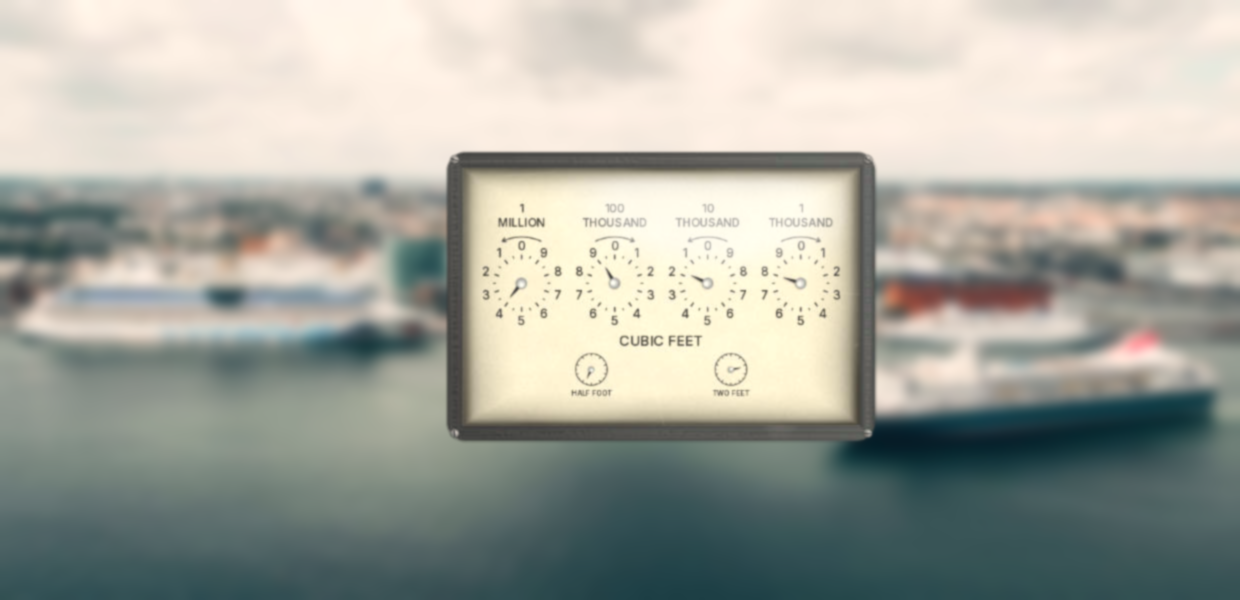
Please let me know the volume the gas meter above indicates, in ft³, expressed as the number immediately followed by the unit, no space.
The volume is 391800ft³
